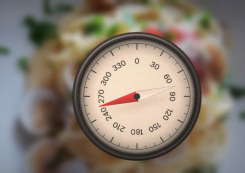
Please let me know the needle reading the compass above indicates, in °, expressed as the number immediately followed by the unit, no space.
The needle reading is 255°
